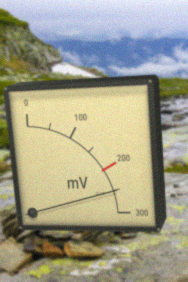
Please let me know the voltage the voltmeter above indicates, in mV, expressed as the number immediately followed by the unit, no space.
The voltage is 250mV
